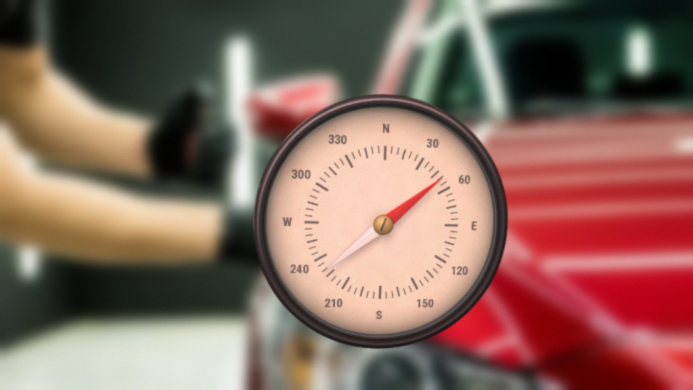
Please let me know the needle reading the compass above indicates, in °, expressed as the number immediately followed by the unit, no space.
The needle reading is 50°
